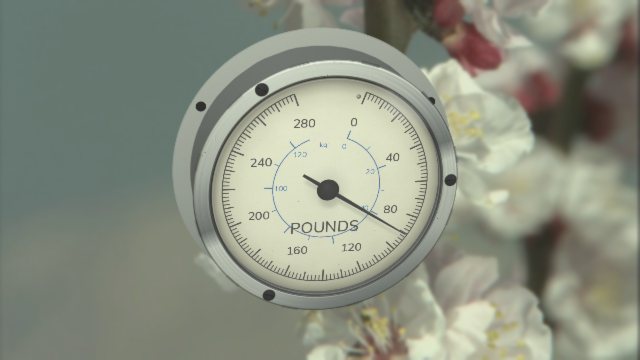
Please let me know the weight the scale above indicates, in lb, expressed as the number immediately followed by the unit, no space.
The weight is 90lb
